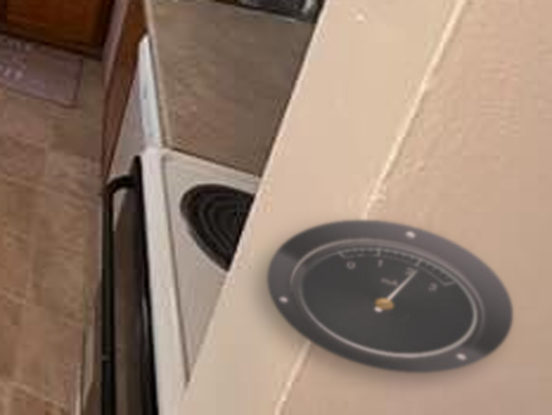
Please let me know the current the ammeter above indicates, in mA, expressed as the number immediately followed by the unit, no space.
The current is 2mA
